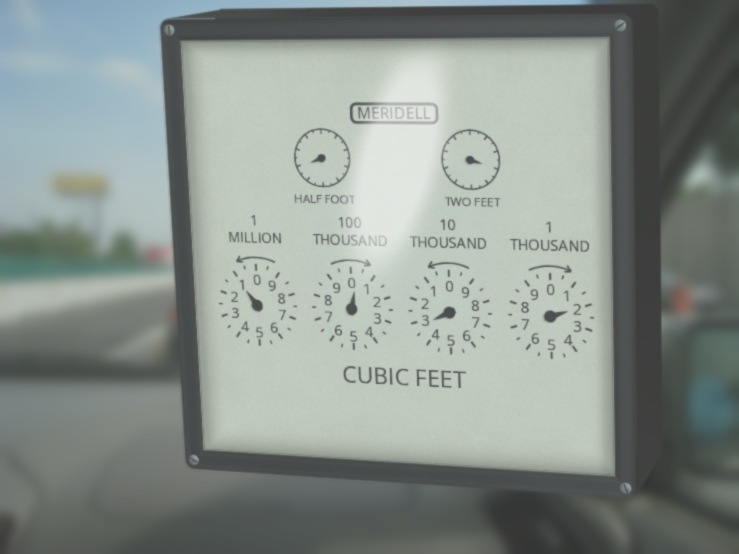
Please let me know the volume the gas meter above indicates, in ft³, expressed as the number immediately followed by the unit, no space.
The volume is 103200ft³
